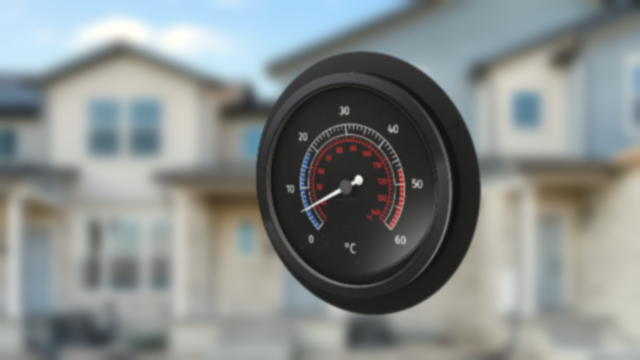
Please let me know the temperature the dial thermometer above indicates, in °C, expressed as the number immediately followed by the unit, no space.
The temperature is 5°C
